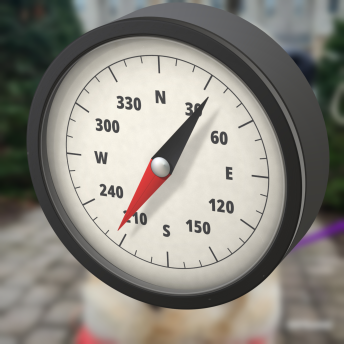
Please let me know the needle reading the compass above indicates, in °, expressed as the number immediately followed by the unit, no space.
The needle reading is 215°
